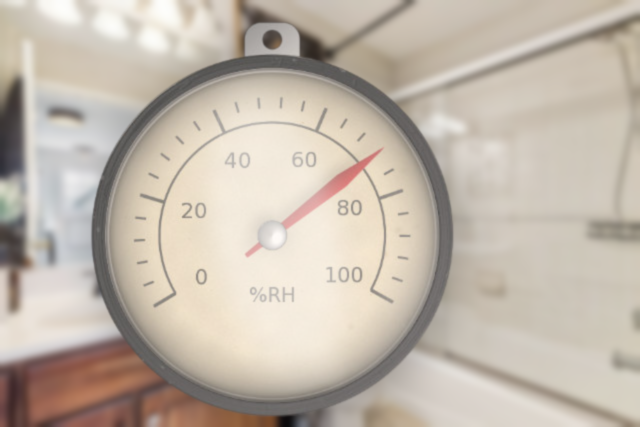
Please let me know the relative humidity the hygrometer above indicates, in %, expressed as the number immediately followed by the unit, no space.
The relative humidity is 72%
